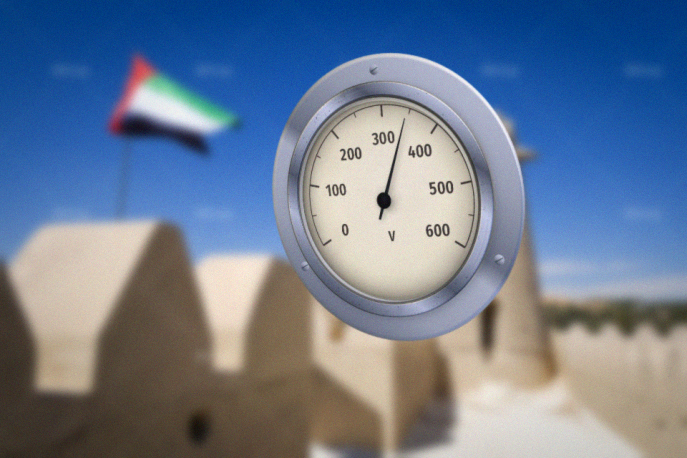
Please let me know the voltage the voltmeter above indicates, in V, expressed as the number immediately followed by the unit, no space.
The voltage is 350V
